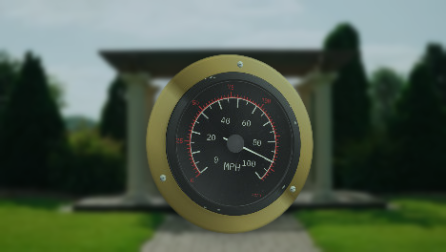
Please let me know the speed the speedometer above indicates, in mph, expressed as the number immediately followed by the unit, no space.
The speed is 90mph
